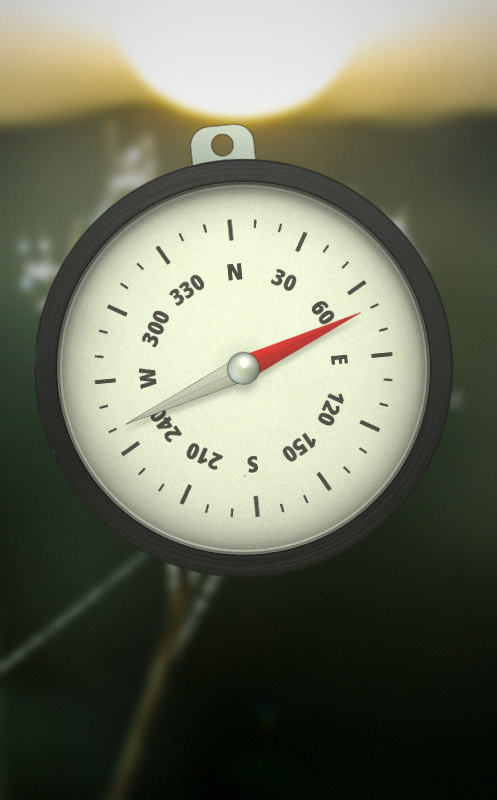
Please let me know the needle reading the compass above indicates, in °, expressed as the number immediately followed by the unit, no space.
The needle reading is 70°
